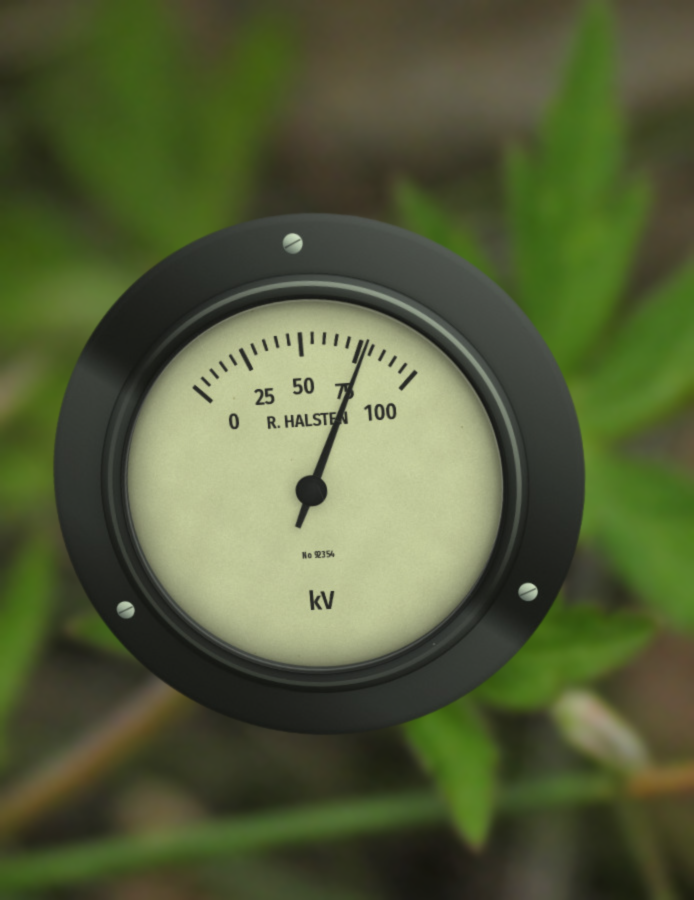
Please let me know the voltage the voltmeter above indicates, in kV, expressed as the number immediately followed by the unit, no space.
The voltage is 77.5kV
